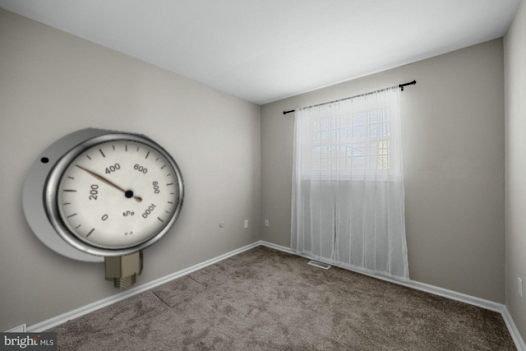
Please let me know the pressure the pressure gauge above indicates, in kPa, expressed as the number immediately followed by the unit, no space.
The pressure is 300kPa
